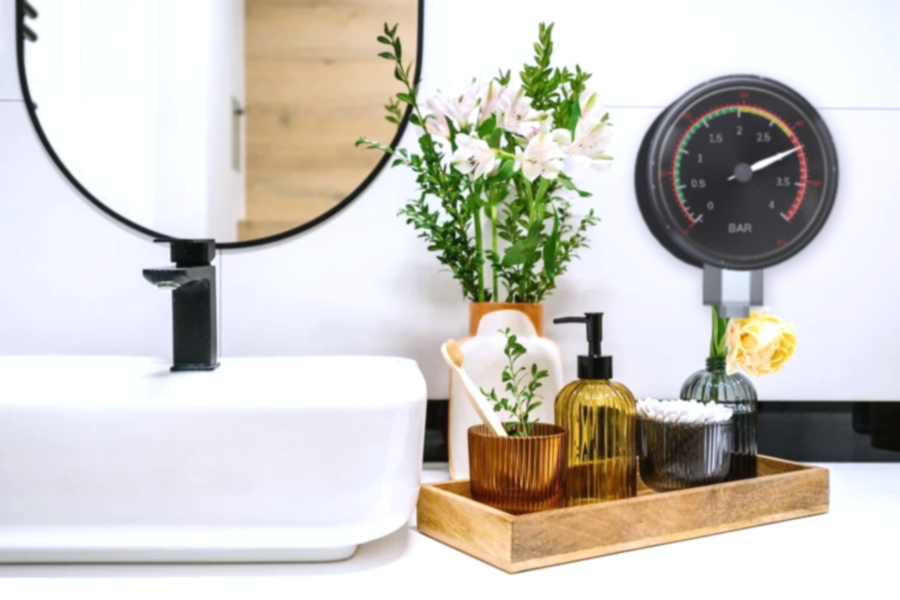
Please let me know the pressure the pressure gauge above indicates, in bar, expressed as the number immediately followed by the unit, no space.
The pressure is 3bar
